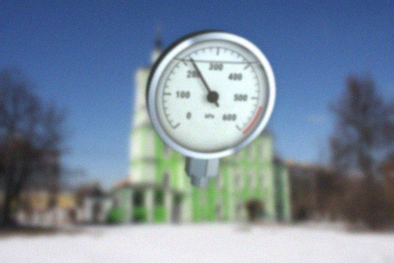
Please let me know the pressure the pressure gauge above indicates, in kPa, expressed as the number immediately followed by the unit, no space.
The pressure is 220kPa
